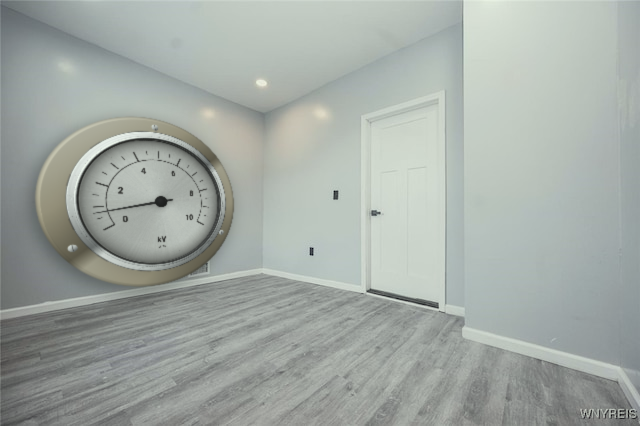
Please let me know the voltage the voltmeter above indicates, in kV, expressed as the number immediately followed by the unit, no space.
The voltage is 0.75kV
